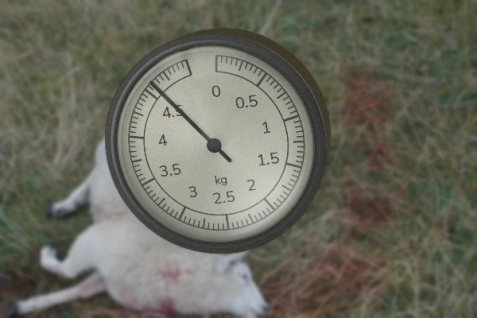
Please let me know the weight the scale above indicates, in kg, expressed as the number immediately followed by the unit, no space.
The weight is 4.6kg
